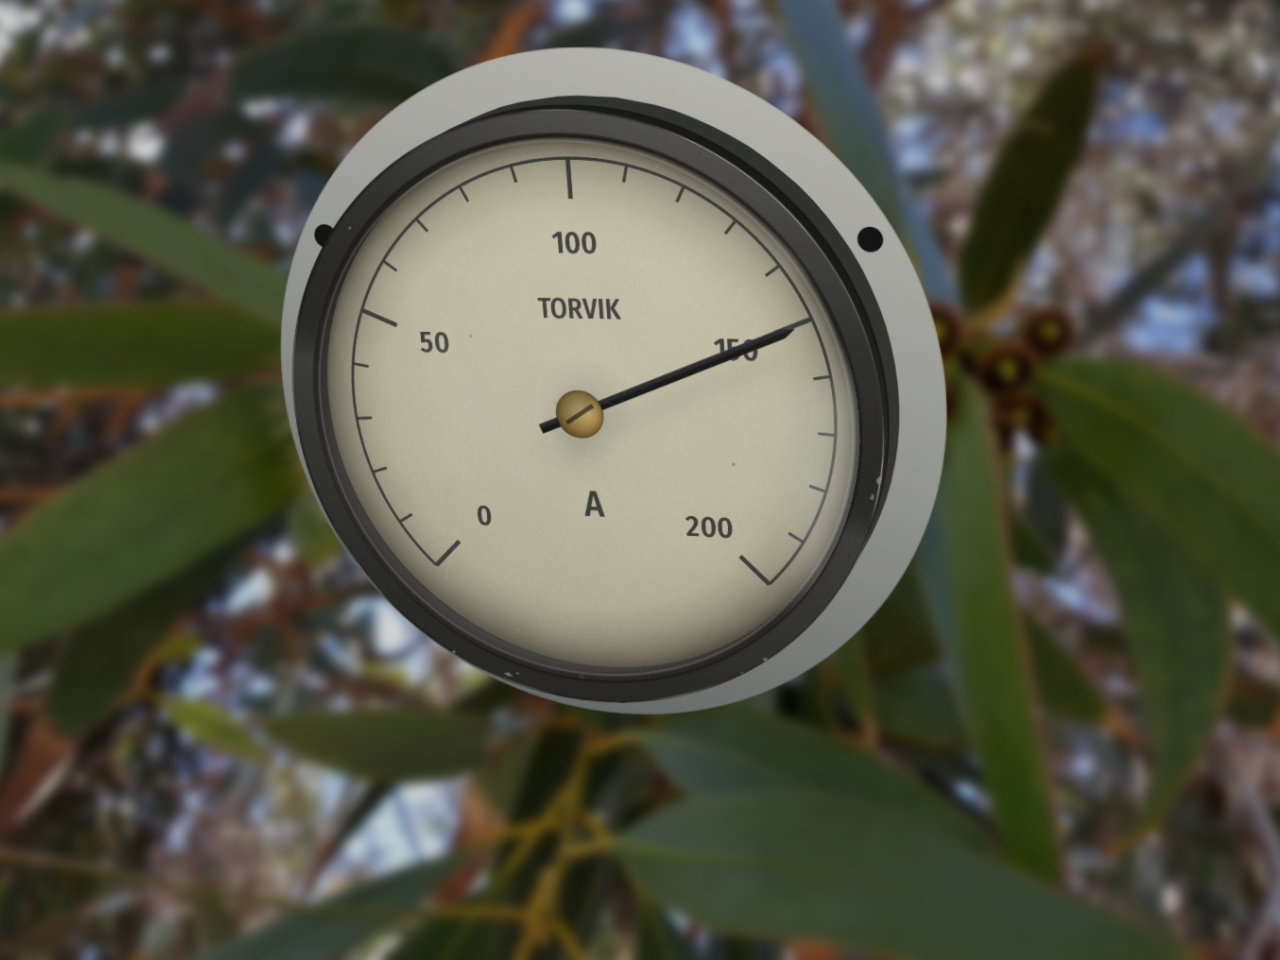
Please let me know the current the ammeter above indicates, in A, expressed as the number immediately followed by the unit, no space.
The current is 150A
